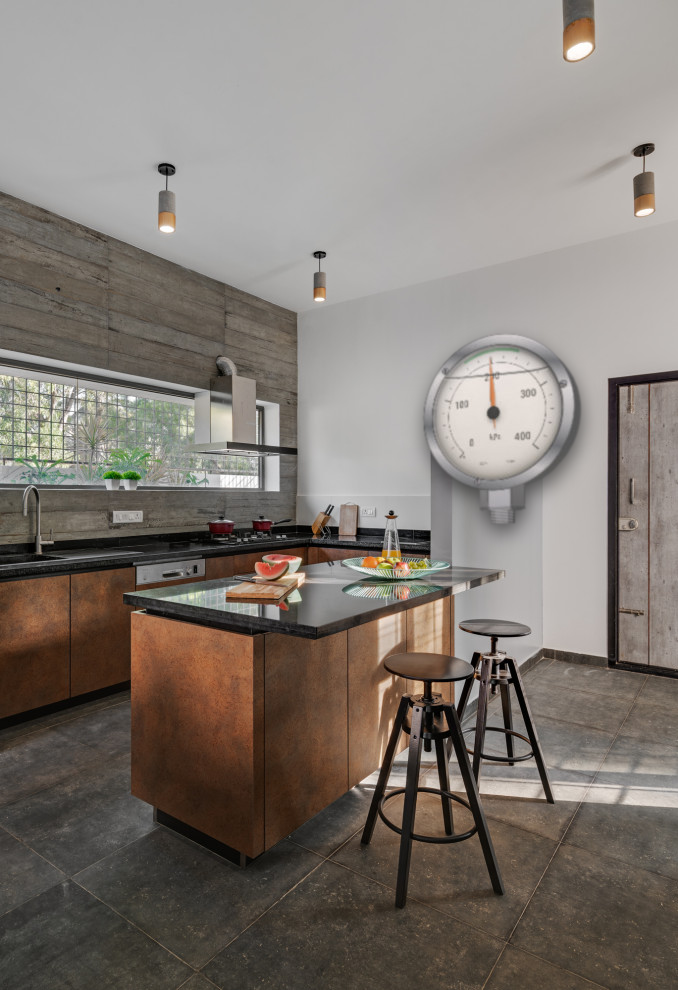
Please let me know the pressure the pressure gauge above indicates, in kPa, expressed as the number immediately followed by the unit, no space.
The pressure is 200kPa
